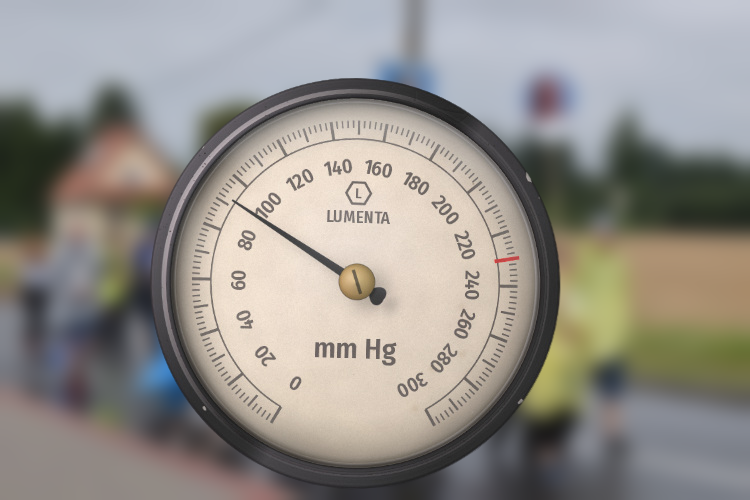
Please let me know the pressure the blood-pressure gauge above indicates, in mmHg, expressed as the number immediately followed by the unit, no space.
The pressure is 92mmHg
